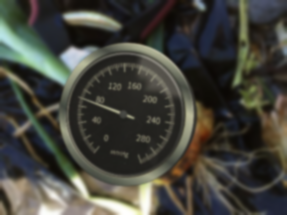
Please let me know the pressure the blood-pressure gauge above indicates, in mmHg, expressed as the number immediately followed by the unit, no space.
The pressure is 70mmHg
